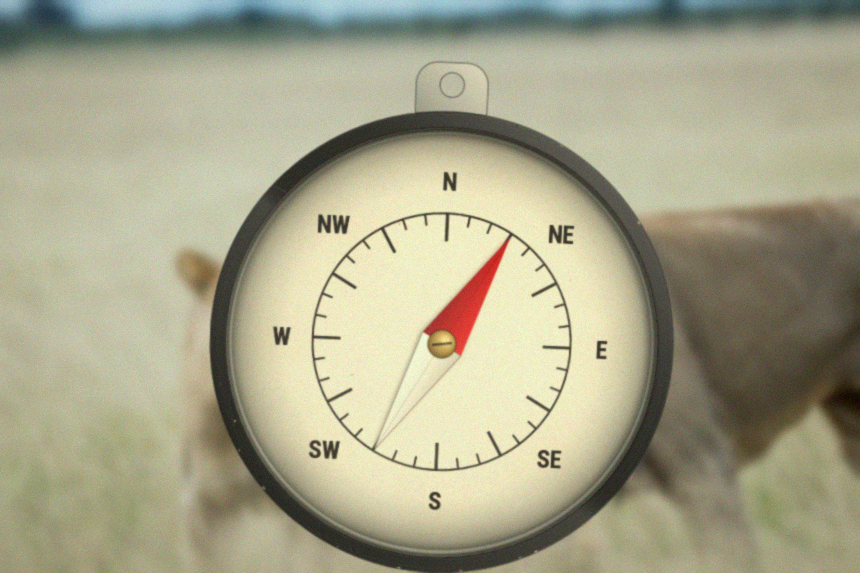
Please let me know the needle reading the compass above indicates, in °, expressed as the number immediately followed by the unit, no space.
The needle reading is 30°
